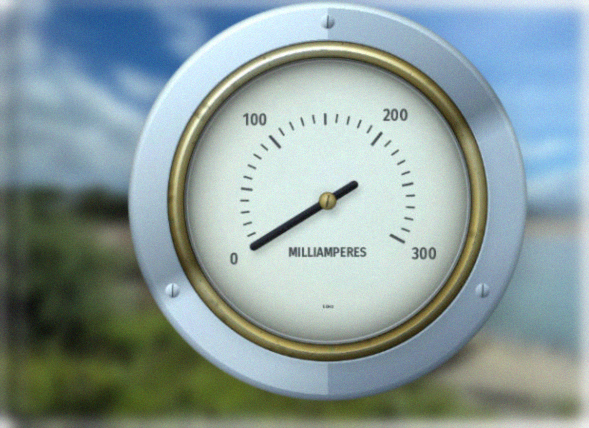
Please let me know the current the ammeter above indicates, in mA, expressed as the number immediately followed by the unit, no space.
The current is 0mA
